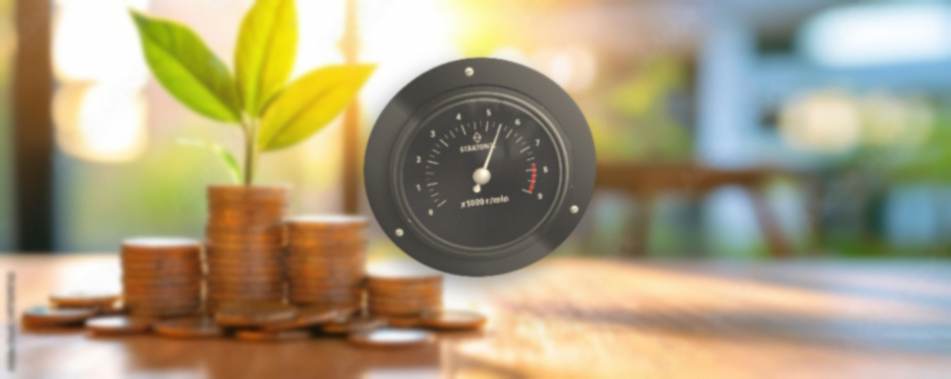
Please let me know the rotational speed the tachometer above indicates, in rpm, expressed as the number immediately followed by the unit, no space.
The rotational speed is 5500rpm
